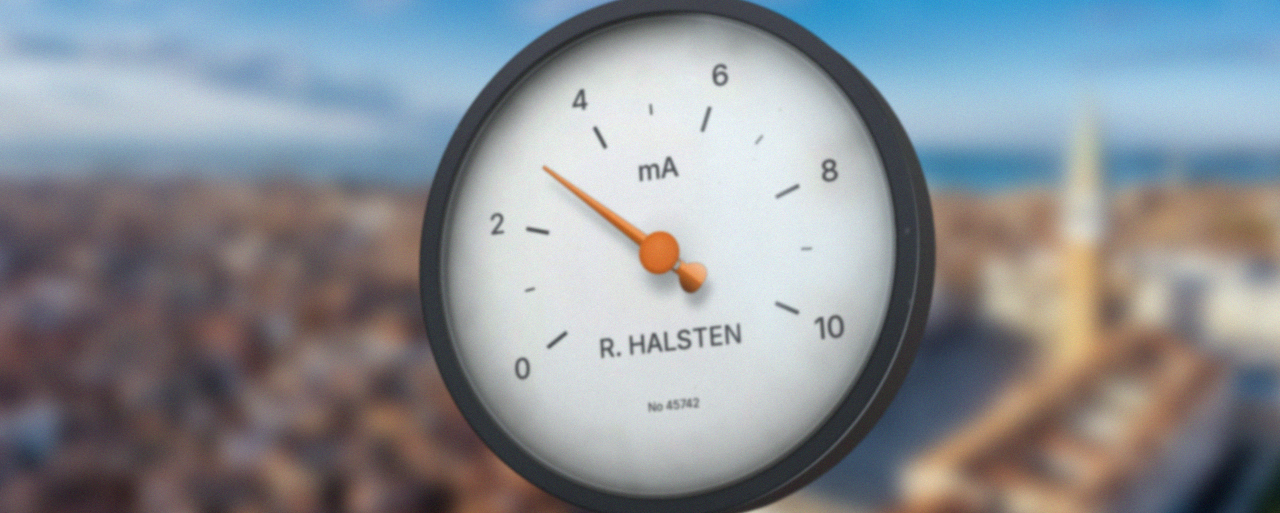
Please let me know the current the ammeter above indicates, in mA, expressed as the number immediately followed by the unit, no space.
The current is 3mA
